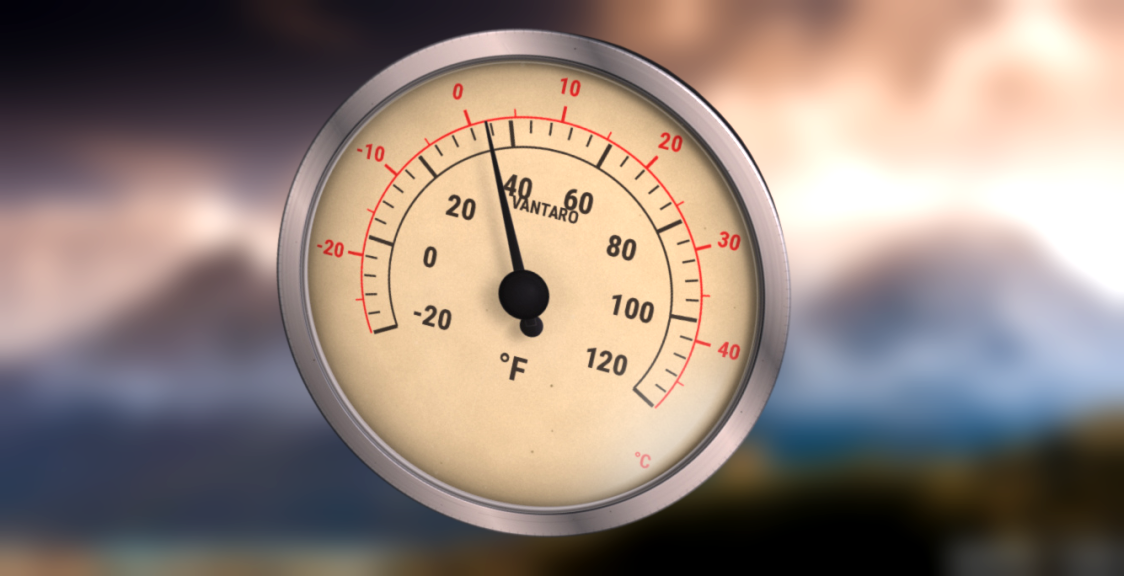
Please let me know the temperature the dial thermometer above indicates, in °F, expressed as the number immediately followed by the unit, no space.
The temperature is 36°F
